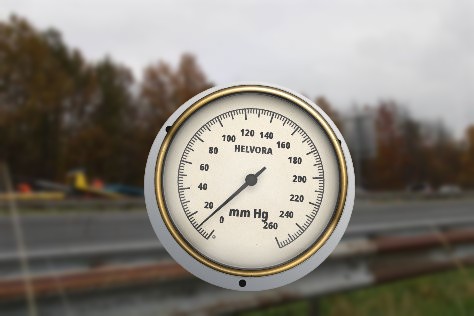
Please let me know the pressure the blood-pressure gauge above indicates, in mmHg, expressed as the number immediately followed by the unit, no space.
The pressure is 10mmHg
